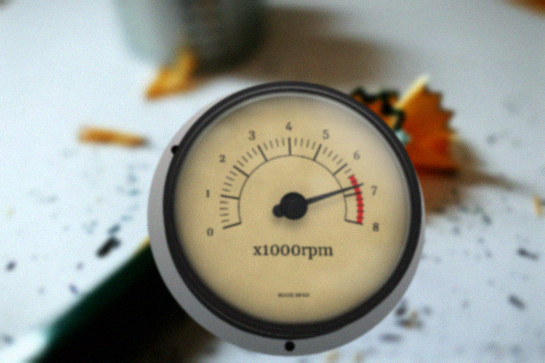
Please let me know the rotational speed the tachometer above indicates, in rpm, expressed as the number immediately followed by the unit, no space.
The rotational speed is 6800rpm
